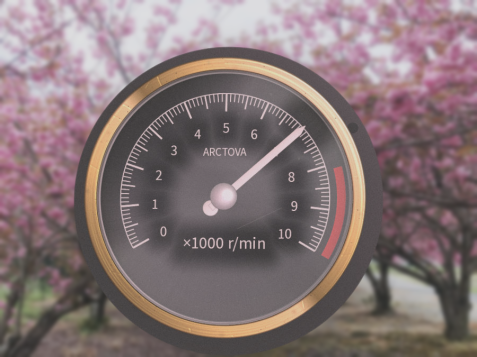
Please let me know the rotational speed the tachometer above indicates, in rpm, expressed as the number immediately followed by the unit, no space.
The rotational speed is 7000rpm
